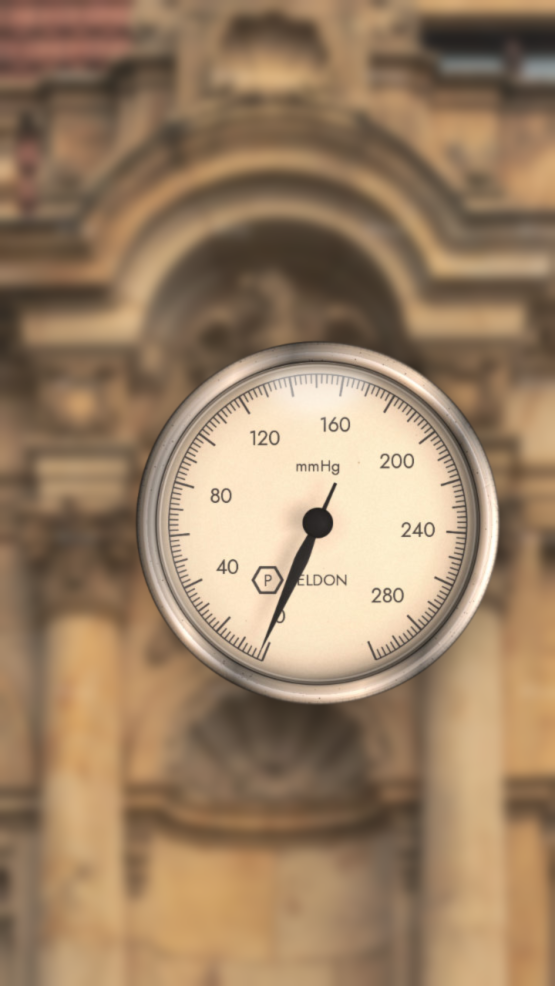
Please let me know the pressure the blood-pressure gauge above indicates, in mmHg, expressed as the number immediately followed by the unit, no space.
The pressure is 2mmHg
